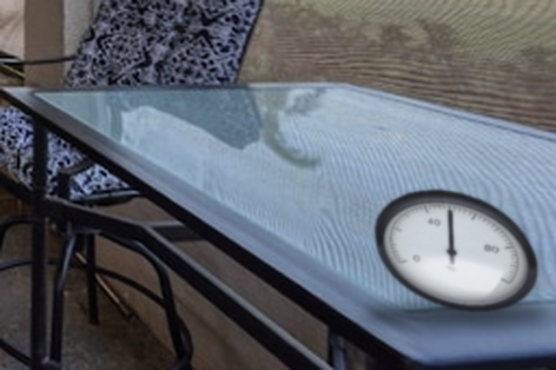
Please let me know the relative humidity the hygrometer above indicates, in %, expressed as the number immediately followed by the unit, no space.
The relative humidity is 50%
